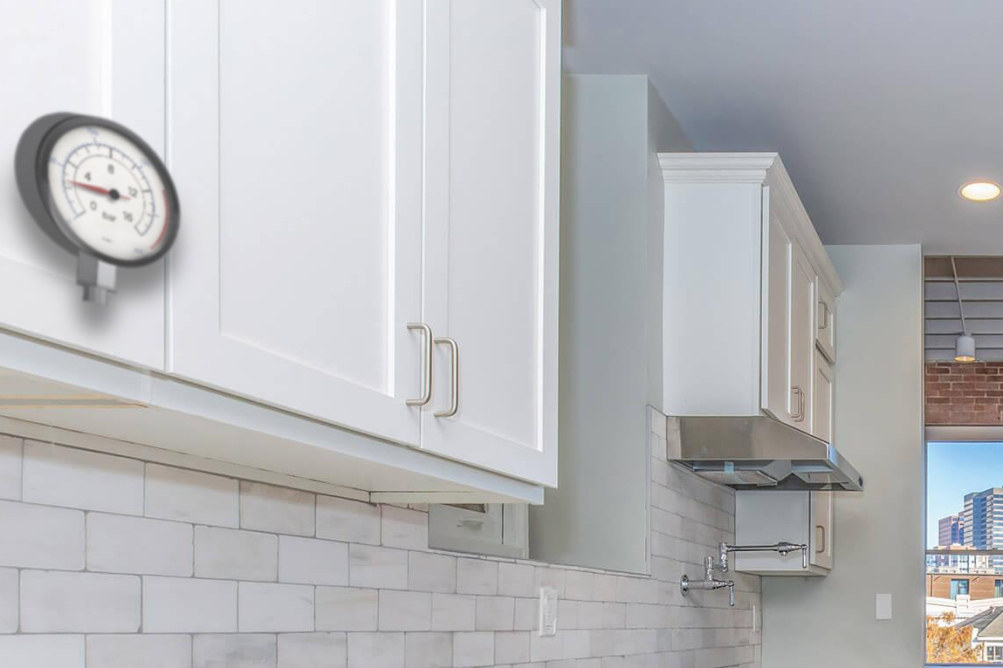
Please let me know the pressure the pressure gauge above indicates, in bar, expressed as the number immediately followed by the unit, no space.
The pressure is 2.5bar
